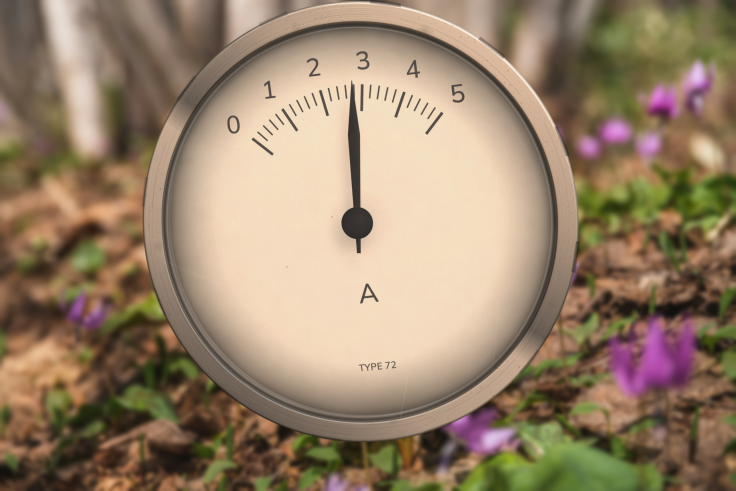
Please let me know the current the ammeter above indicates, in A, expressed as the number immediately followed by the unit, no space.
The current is 2.8A
